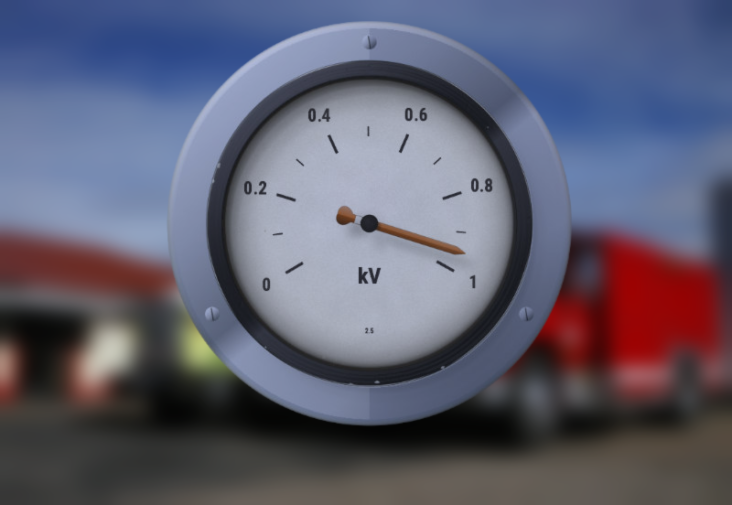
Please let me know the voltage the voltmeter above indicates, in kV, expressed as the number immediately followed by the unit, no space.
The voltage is 0.95kV
